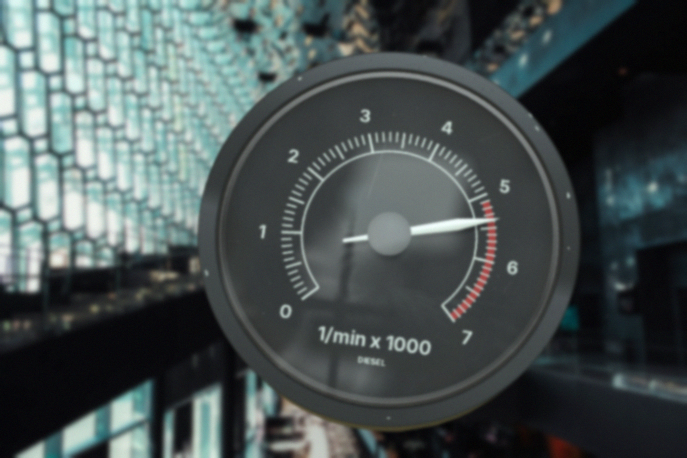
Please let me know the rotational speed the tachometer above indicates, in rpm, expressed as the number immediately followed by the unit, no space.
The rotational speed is 5400rpm
